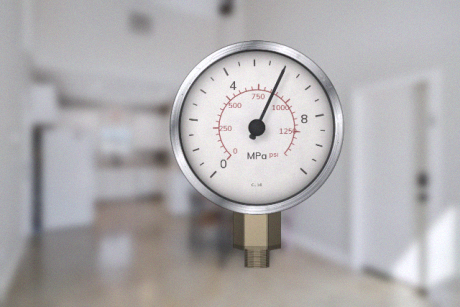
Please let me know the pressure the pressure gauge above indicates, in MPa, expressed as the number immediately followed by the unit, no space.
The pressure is 6MPa
